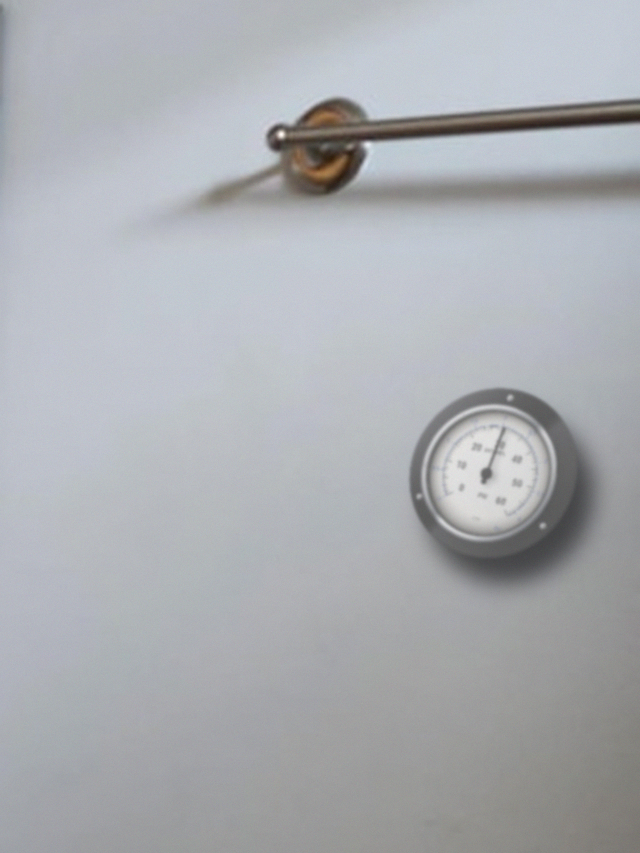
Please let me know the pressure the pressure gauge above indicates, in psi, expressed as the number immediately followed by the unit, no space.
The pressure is 30psi
